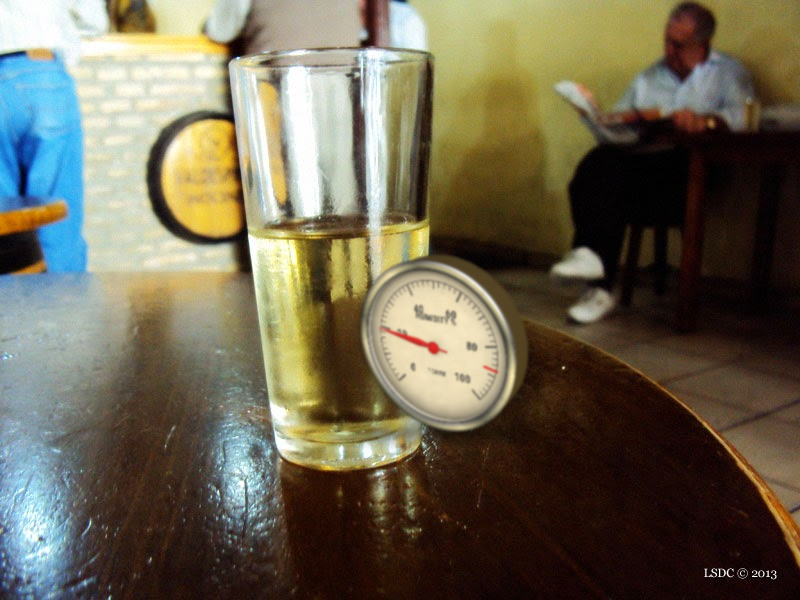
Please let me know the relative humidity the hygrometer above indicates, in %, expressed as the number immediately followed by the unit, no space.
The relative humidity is 20%
